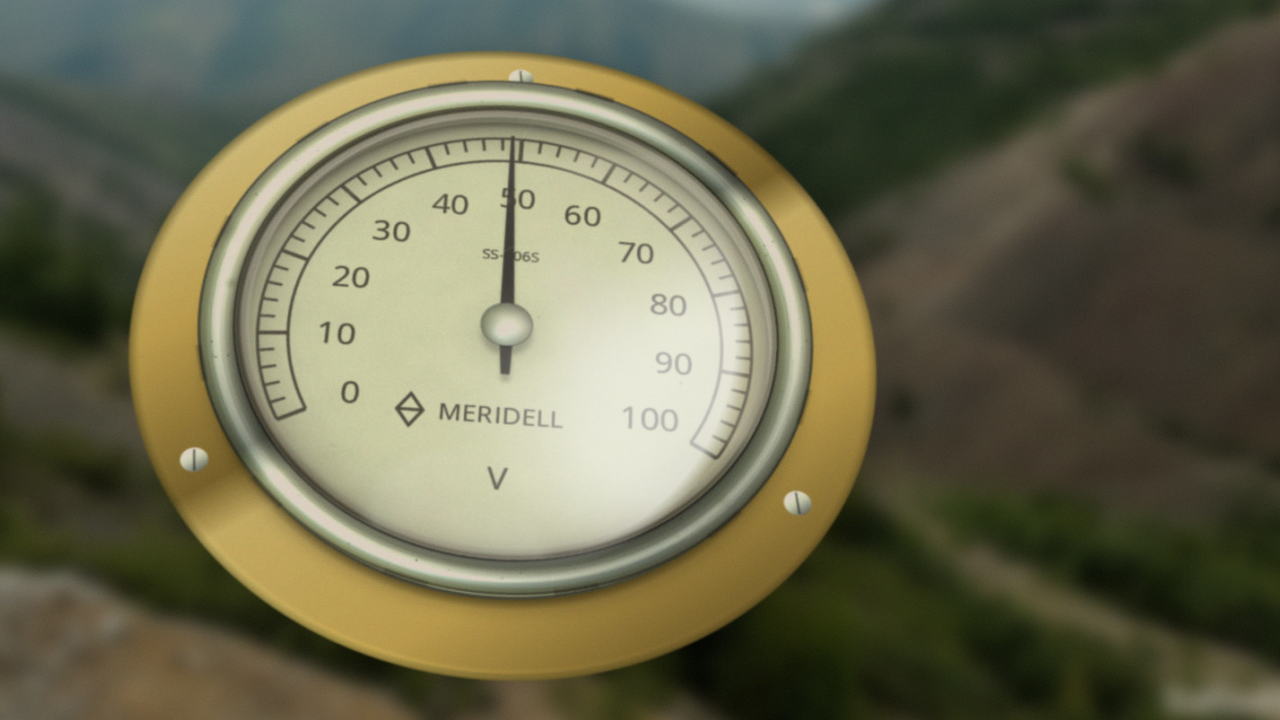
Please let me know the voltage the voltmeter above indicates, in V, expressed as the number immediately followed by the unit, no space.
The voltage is 49V
